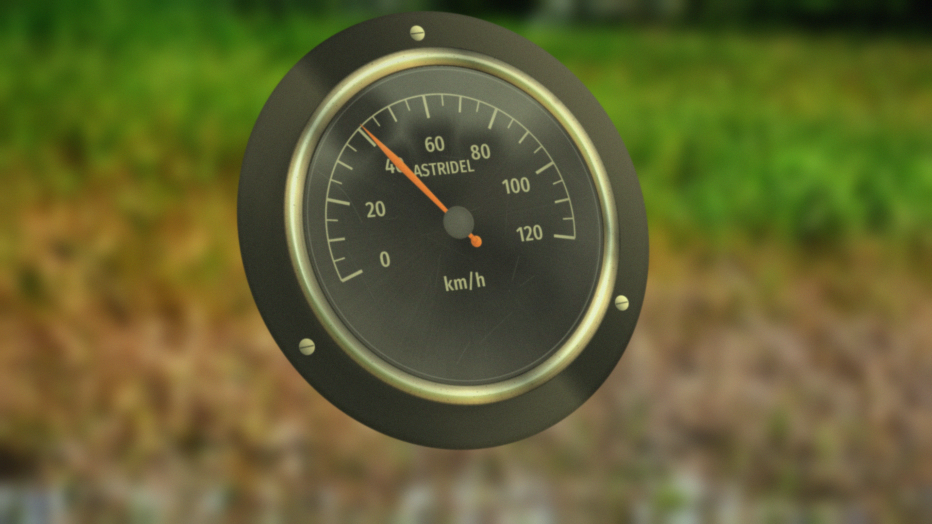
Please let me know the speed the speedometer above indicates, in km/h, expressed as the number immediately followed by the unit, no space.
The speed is 40km/h
